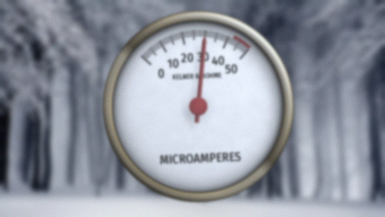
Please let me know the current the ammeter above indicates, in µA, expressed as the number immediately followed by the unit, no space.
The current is 30µA
